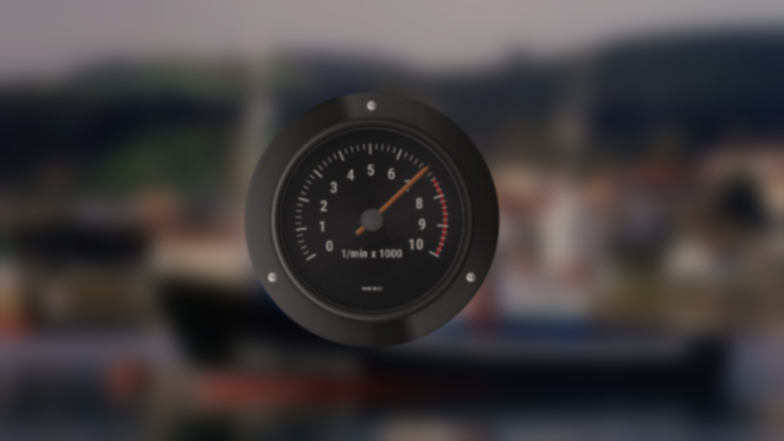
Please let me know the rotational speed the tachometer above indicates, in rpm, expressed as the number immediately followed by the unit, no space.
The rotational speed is 7000rpm
